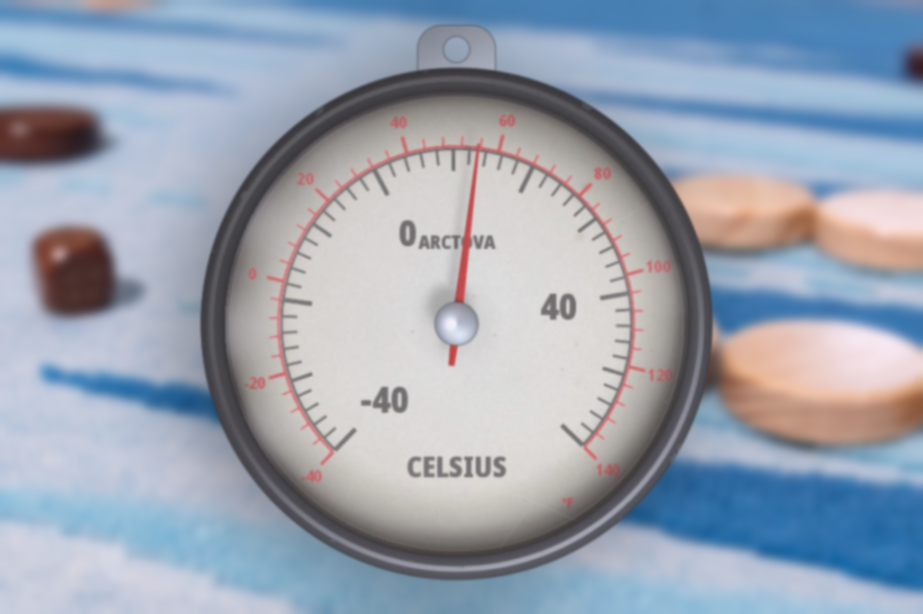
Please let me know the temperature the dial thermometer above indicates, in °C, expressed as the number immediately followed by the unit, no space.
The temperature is 13°C
